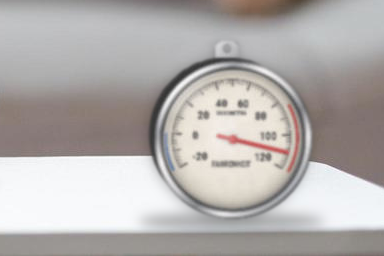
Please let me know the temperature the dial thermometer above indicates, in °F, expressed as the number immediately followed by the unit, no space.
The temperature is 110°F
